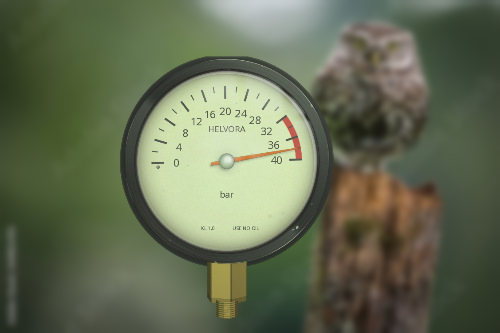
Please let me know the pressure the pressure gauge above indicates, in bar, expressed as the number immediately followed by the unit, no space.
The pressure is 38bar
